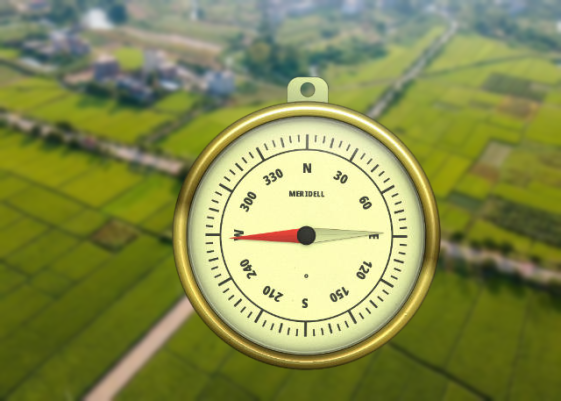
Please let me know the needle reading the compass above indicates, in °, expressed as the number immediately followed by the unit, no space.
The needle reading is 267.5°
